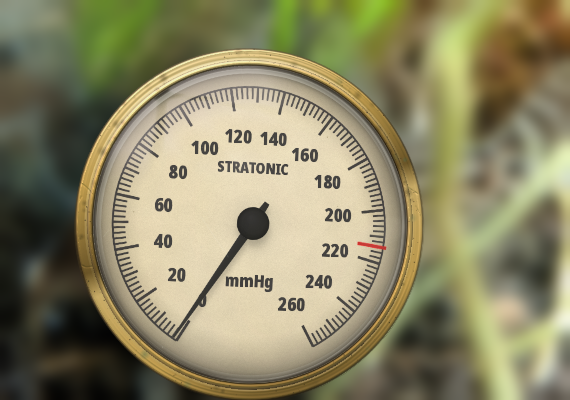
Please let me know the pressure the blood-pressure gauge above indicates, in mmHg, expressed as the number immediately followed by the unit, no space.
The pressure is 2mmHg
